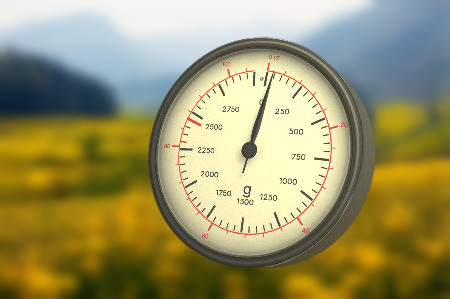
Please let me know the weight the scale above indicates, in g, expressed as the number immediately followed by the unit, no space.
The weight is 50g
